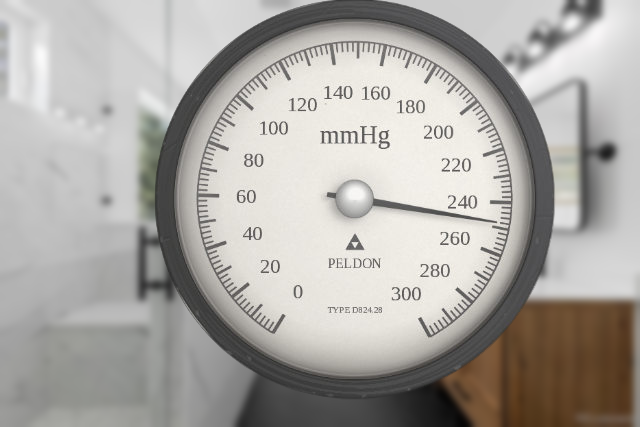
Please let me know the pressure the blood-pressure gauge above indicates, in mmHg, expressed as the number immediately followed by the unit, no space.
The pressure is 248mmHg
